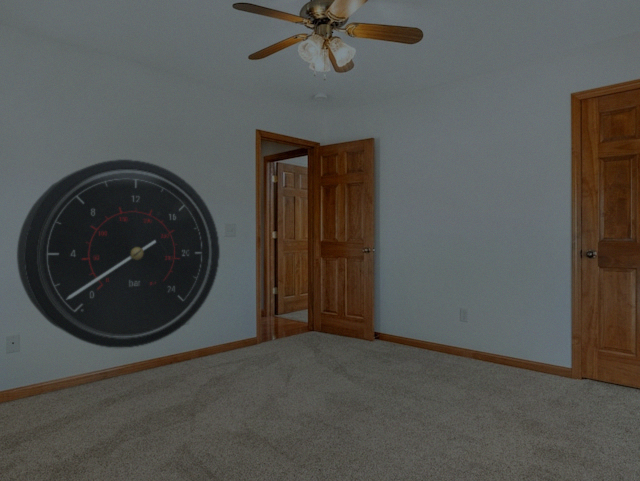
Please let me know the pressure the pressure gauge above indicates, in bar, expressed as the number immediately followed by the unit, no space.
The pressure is 1bar
